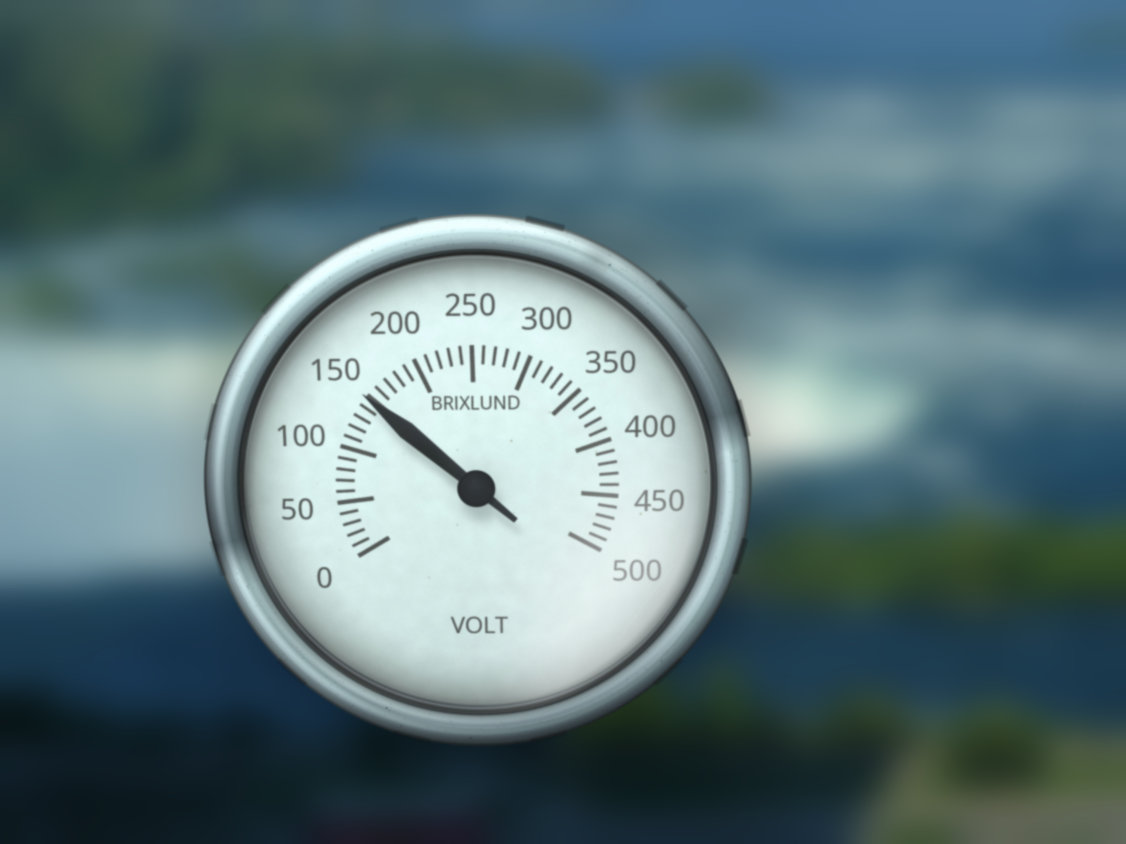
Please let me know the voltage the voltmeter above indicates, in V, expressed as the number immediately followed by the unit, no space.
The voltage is 150V
